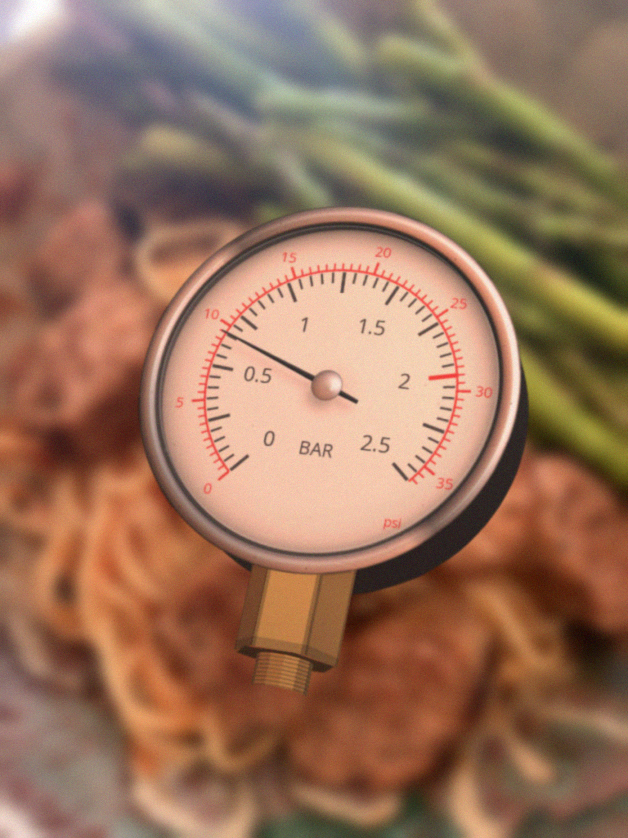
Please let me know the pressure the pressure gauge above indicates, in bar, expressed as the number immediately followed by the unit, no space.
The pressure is 0.65bar
